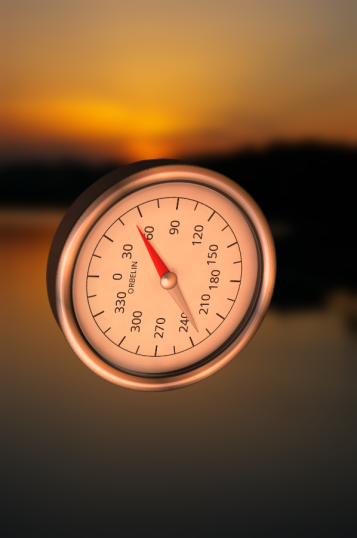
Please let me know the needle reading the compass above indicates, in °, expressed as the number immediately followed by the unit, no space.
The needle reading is 52.5°
